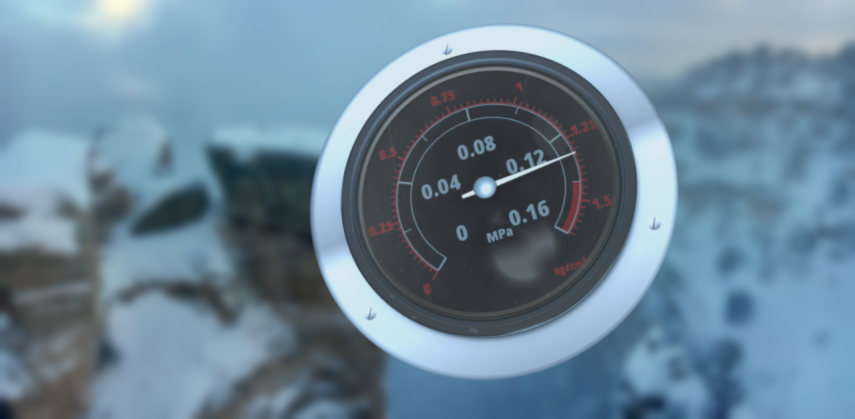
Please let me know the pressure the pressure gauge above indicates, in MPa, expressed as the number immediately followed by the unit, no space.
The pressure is 0.13MPa
